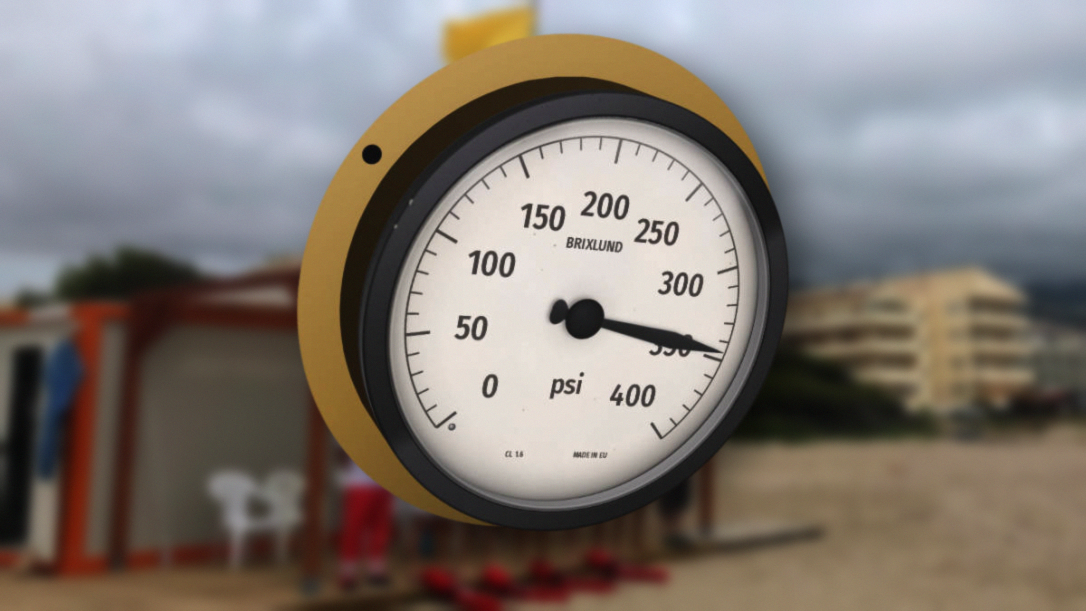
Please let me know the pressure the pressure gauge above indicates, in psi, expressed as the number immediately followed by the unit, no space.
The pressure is 345psi
